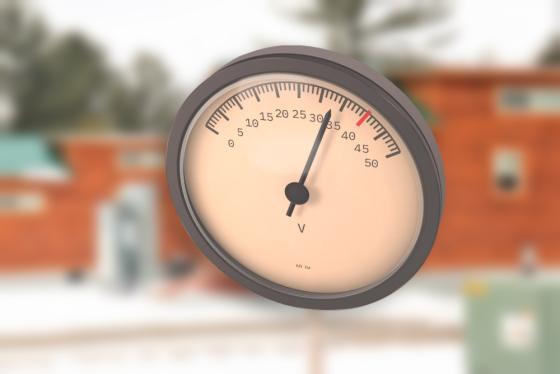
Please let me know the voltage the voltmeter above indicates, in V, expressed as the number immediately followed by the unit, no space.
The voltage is 33V
